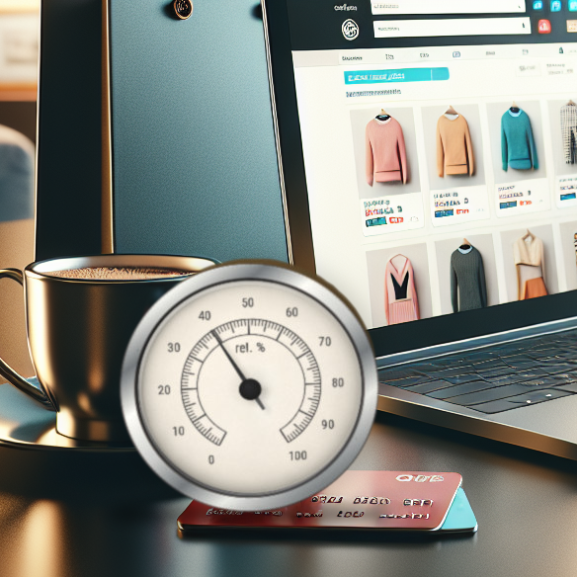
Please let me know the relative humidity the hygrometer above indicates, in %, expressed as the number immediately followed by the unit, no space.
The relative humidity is 40%
